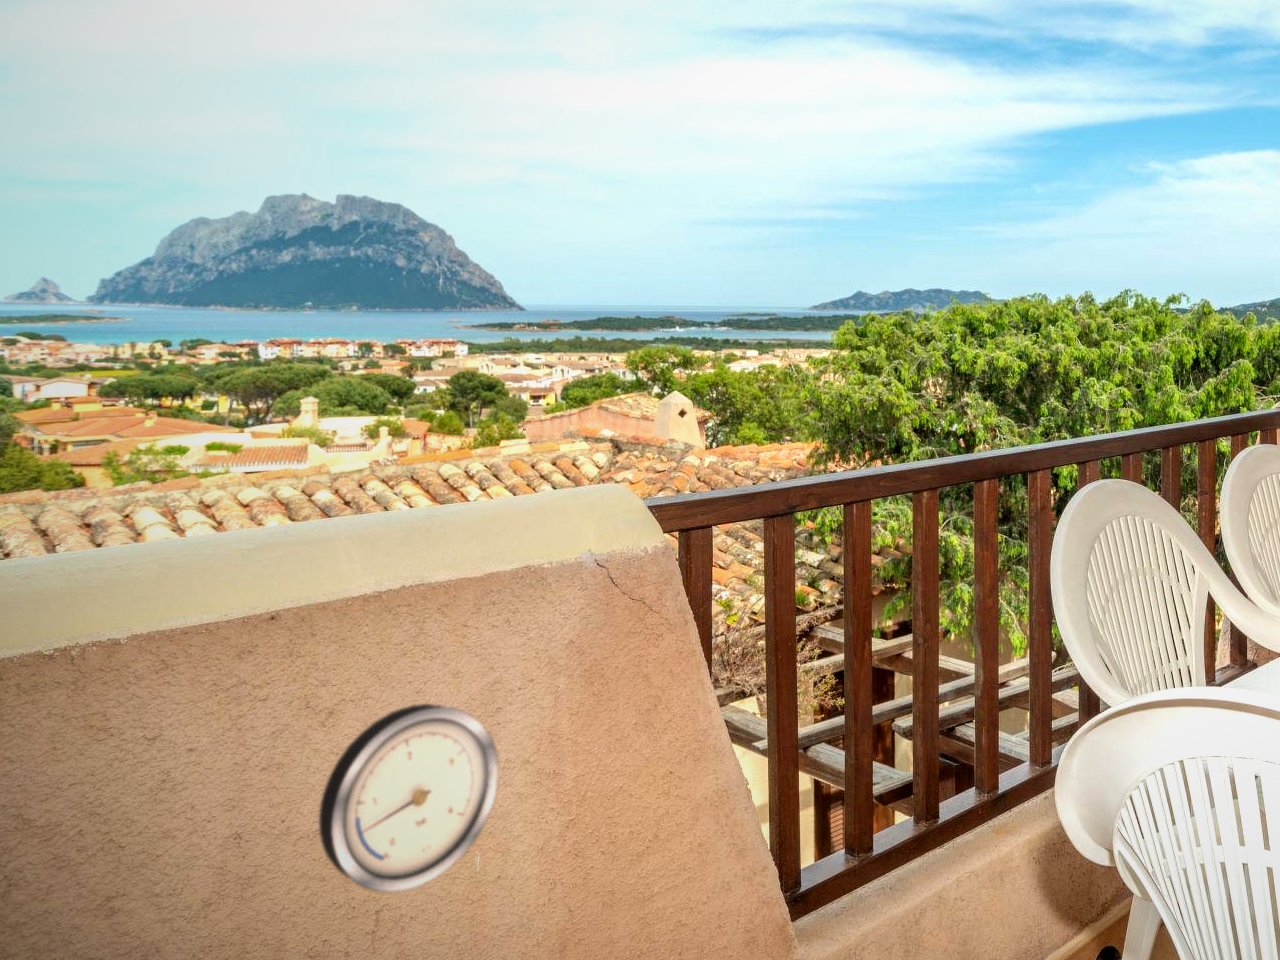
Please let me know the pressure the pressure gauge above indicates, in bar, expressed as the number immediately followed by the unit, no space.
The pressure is 0.6bar
